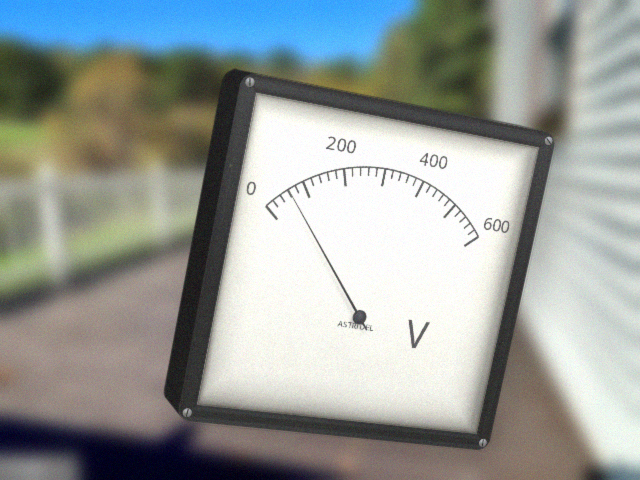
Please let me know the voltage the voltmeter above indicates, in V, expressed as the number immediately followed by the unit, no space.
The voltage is 60V
